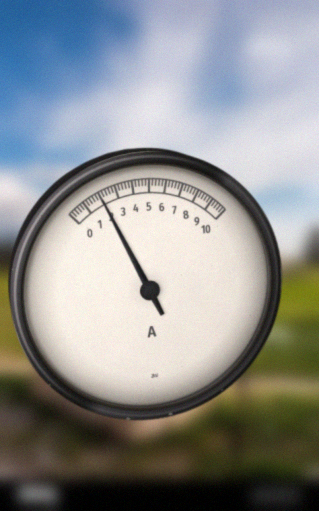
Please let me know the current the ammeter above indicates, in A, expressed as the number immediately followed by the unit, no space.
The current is 2A
